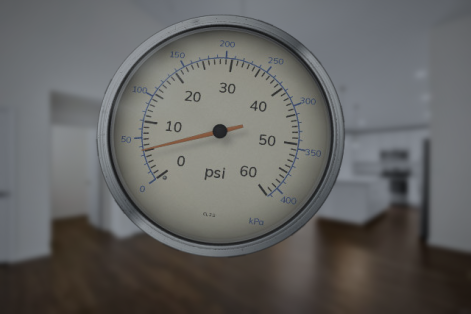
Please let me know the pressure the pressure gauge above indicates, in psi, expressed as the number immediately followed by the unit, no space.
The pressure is 5psi
